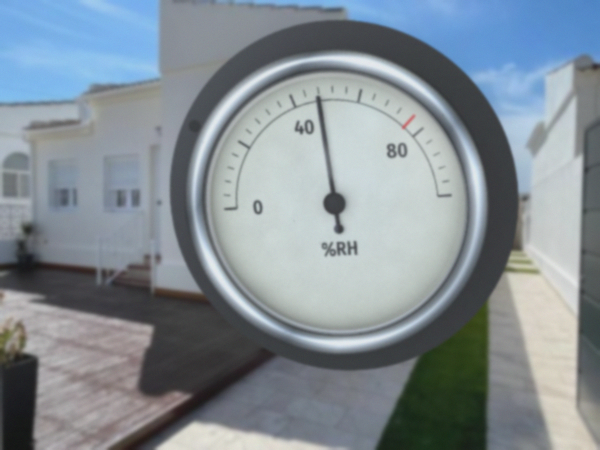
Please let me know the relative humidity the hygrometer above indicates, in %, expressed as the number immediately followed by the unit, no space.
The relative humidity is 48%
